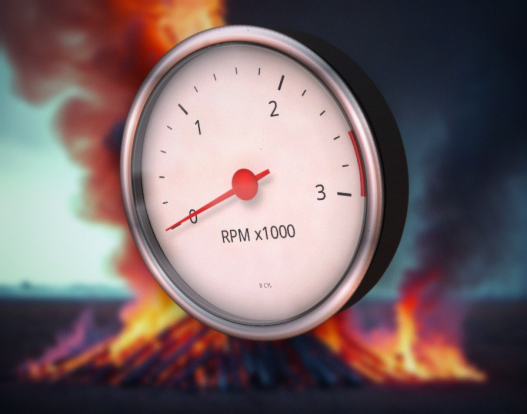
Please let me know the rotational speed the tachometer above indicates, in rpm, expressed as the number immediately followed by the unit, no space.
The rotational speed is 0rpm
